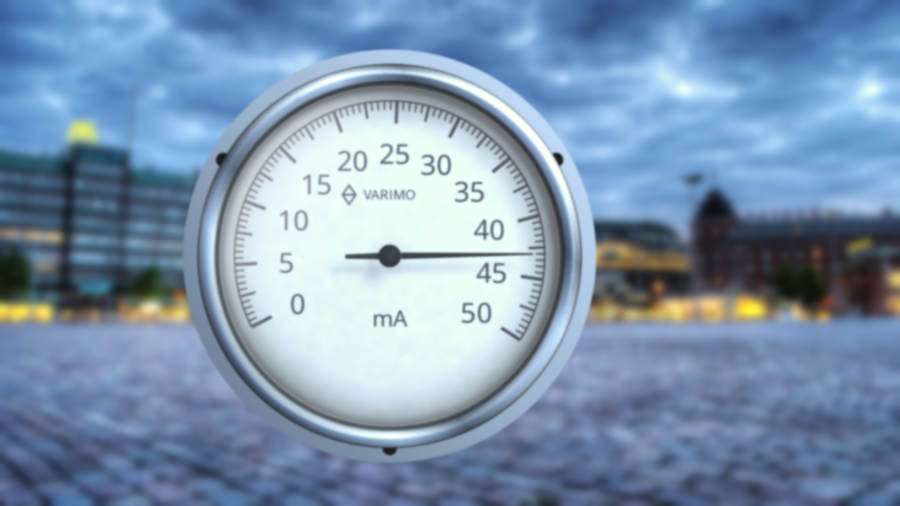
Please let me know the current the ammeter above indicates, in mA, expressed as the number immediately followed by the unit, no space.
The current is 43mA
